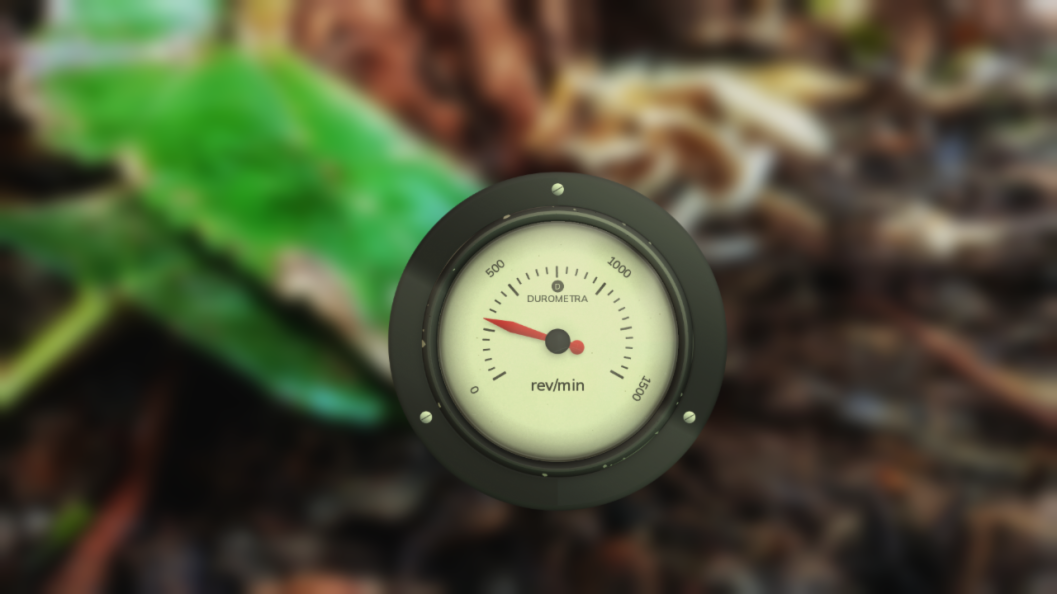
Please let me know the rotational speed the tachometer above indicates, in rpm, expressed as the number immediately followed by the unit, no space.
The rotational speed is 300rpm
